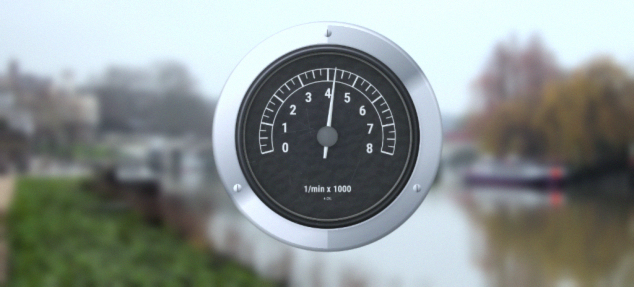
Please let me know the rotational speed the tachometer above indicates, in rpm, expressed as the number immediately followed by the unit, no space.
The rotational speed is 4250rpm
